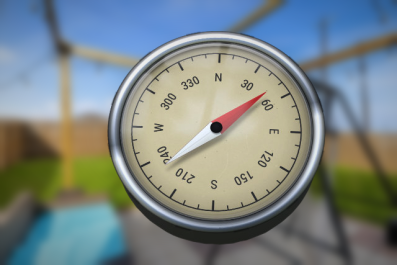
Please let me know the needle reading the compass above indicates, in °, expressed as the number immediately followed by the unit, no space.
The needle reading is 50°
